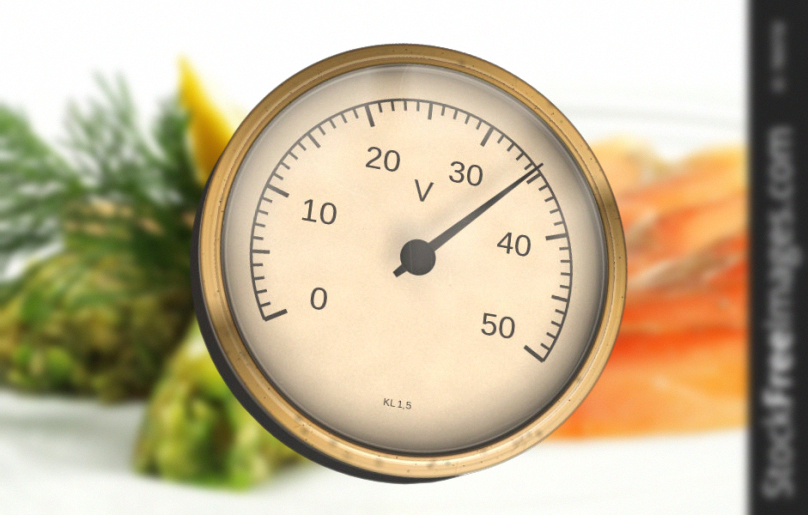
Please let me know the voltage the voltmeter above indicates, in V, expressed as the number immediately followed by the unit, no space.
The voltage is 34.5V
